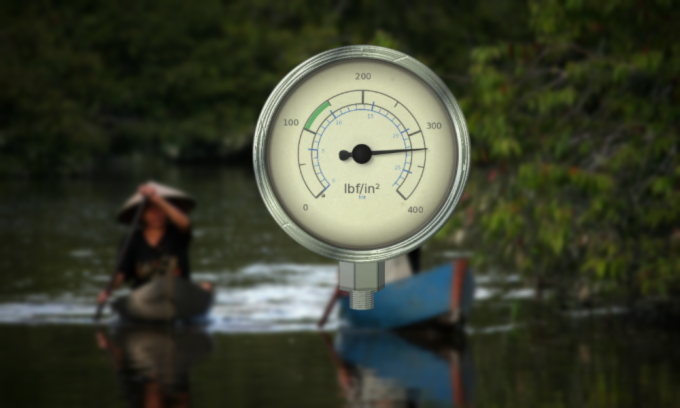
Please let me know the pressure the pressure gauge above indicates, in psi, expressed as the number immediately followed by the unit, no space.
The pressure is 325psi
